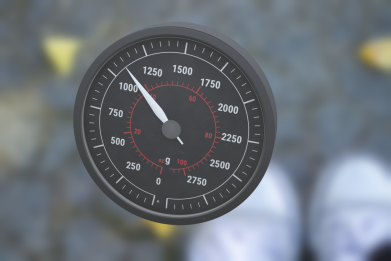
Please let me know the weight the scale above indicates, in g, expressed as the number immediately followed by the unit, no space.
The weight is 1100g
